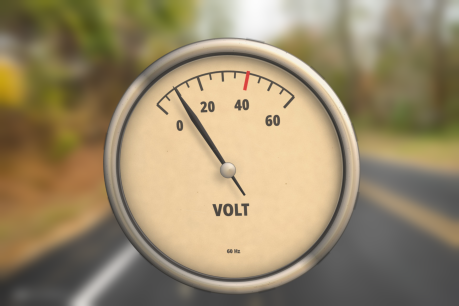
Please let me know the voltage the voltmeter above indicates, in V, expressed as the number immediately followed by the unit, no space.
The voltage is 10V
